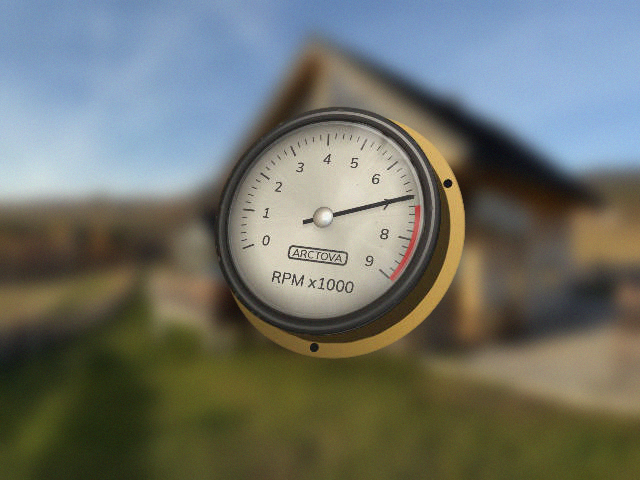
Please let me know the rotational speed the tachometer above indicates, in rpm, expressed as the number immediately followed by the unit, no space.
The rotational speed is 7000rpm
